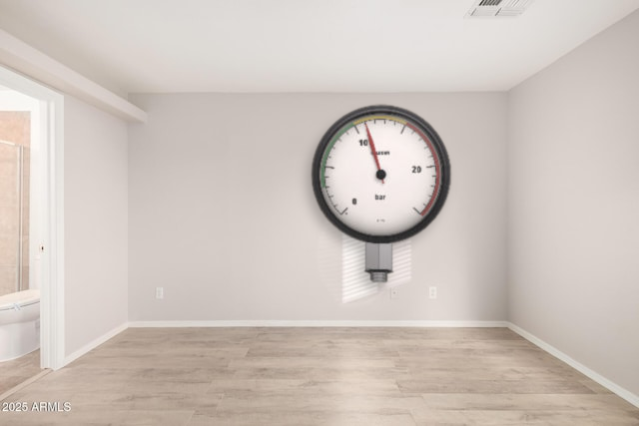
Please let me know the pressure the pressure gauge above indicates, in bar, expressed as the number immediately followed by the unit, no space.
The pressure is 11bar
